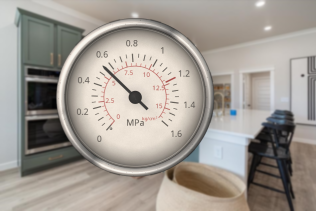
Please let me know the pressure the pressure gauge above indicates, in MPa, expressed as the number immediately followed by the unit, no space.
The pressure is 0.55MPa
